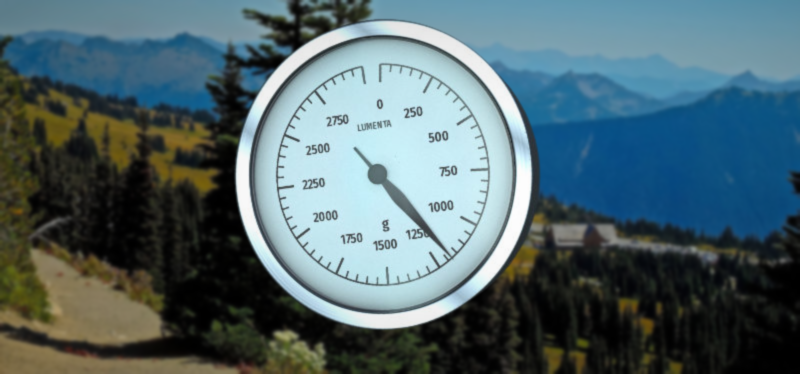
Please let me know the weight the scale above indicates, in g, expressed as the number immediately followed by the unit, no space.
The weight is 1175g
